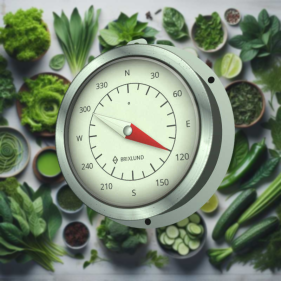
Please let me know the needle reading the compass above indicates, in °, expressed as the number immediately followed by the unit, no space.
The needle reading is 120°
